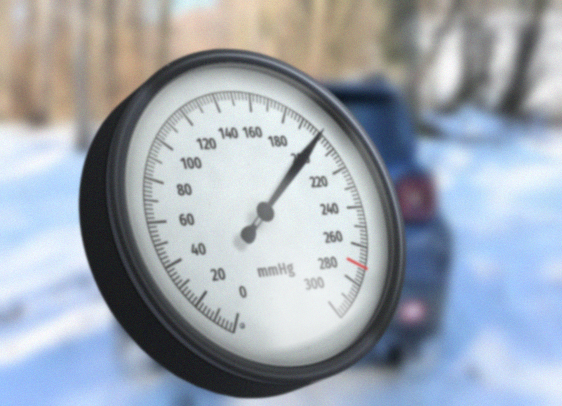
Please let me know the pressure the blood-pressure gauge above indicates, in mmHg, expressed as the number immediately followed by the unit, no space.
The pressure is 200mmHg
